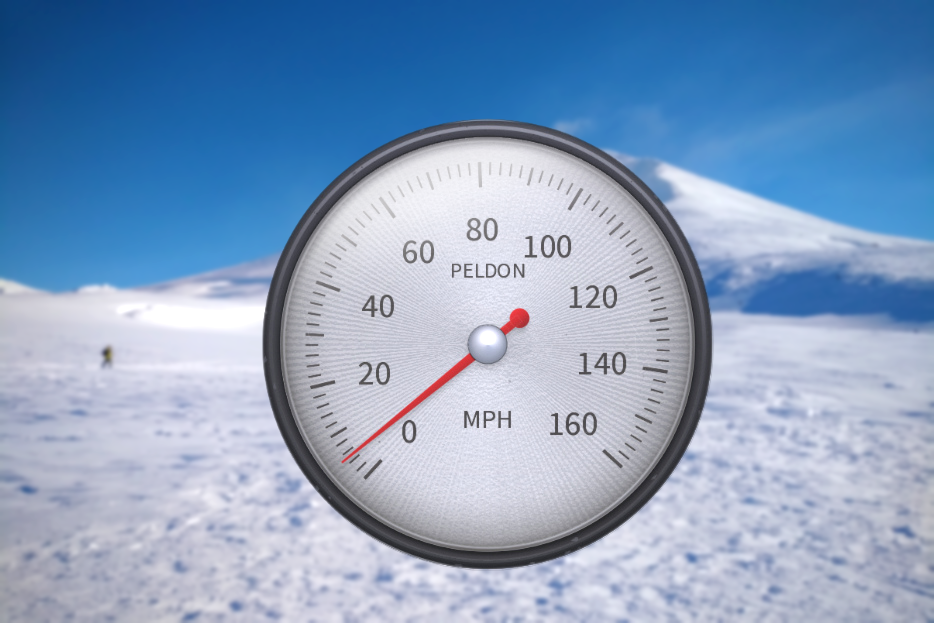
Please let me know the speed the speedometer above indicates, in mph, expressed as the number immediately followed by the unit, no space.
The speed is 5mph
